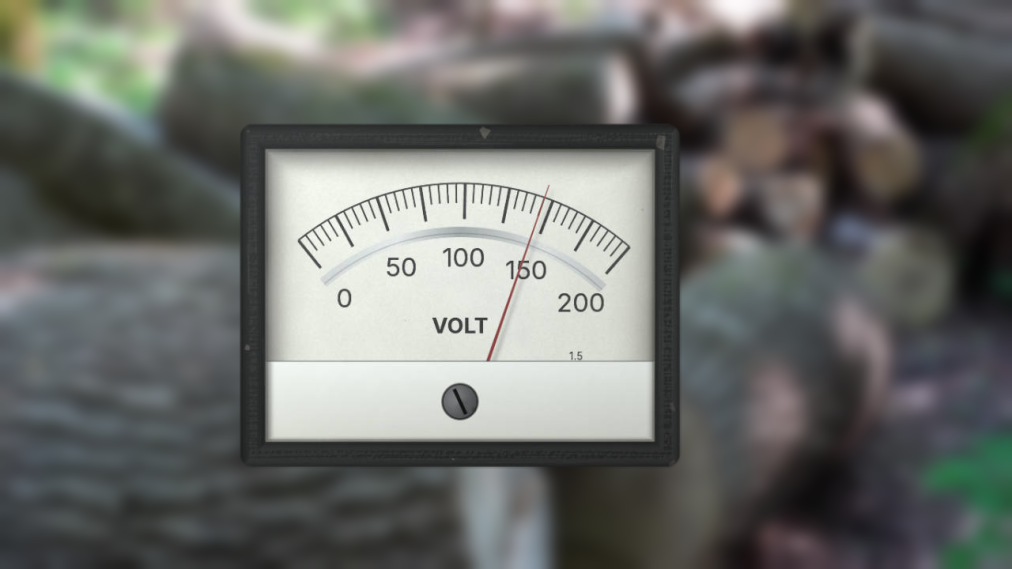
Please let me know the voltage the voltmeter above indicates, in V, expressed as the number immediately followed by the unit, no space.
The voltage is 145V
